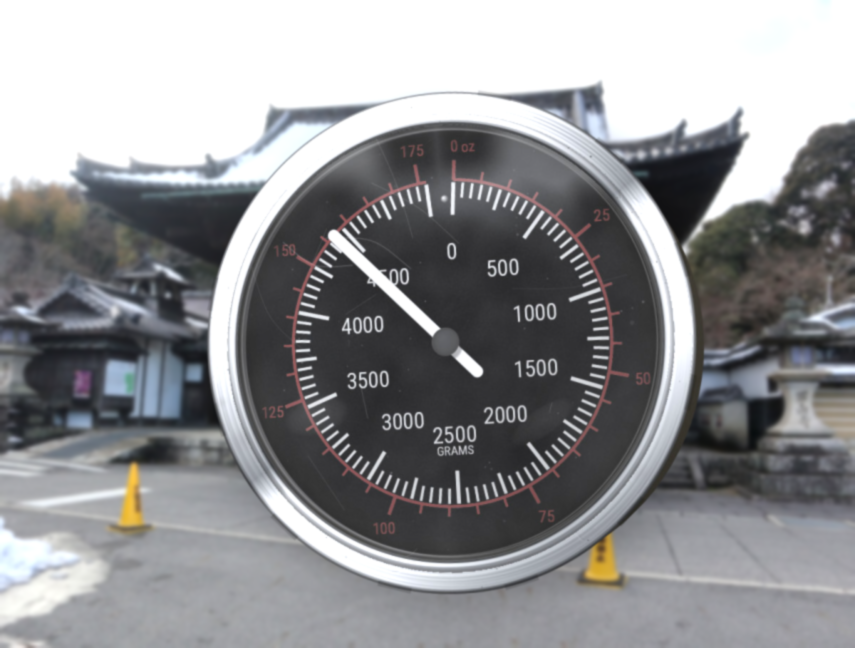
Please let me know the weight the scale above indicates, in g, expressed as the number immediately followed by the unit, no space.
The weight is 4450g
